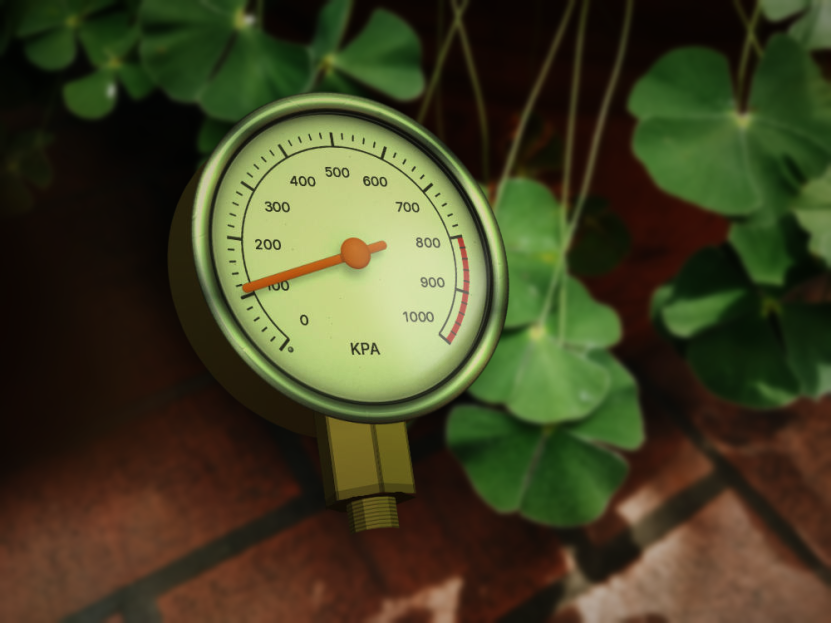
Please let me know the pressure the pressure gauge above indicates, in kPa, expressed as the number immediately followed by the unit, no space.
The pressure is 110kPa
